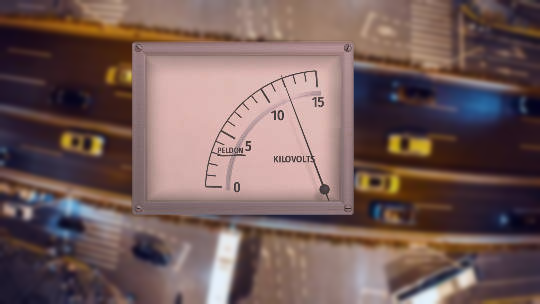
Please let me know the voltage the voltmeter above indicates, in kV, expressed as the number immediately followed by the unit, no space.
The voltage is 12kV
